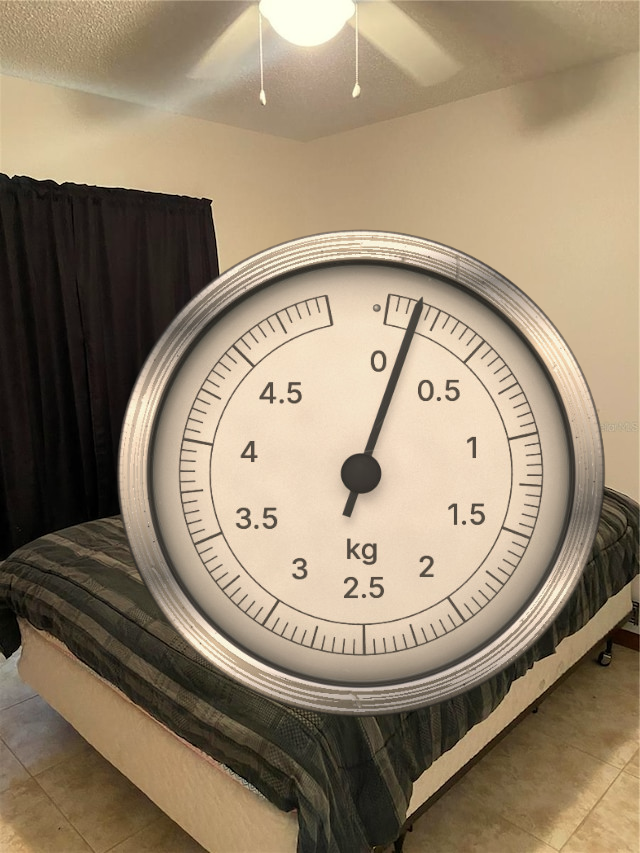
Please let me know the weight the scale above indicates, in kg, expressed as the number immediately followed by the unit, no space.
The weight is 0.15kg
